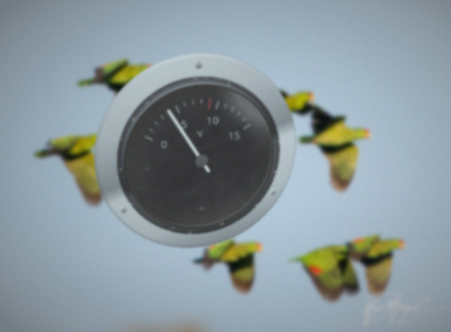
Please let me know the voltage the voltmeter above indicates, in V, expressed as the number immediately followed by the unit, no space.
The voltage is 4V
